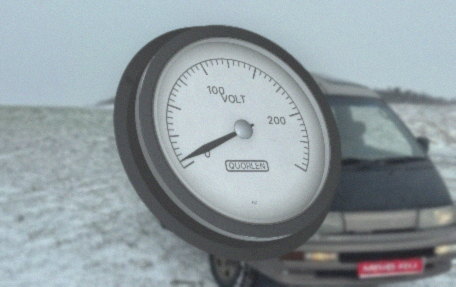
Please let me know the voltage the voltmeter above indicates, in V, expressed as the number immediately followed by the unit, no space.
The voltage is 5V
